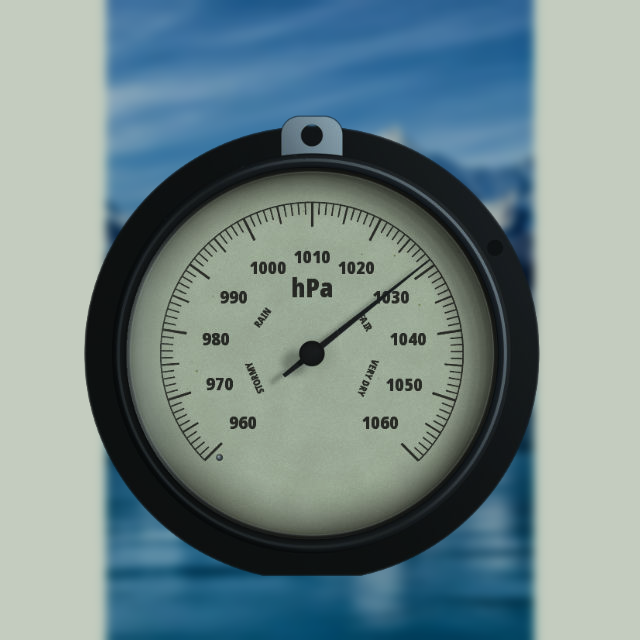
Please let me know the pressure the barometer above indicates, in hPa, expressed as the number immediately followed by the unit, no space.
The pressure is 1029hPa
